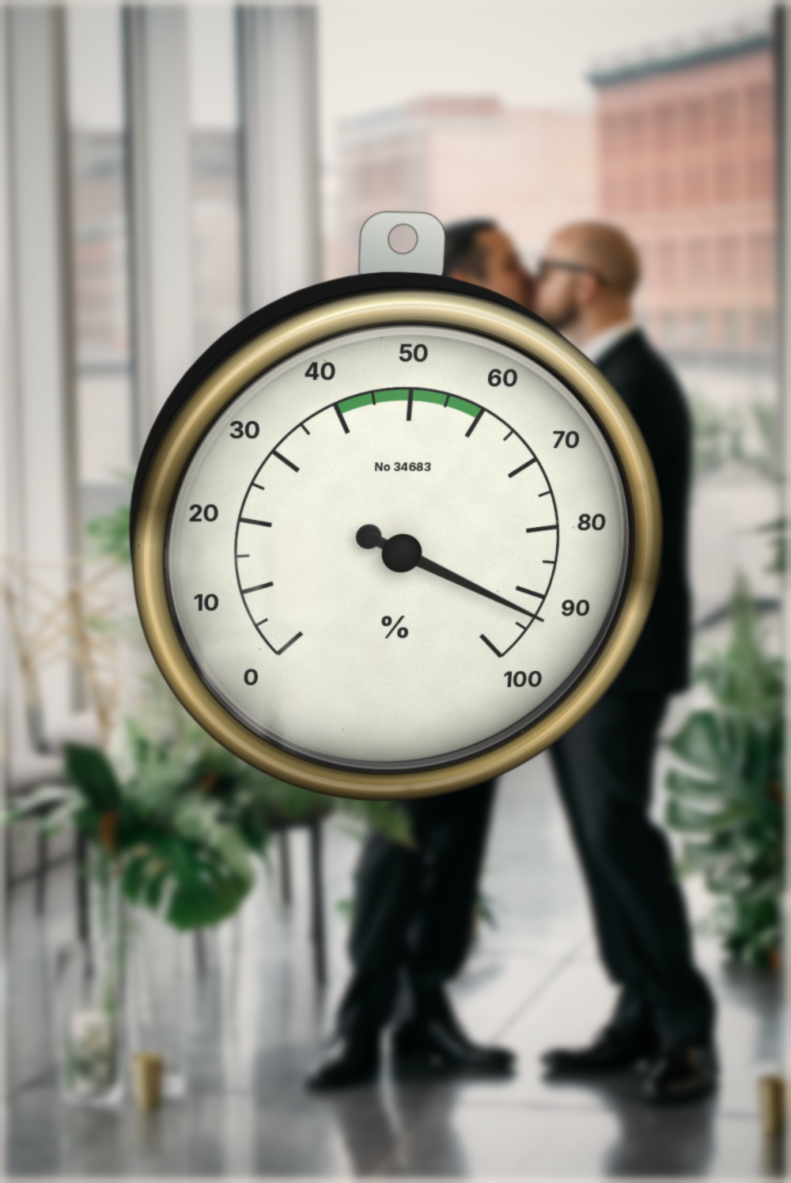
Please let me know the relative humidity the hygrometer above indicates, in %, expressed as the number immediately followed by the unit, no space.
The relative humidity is 92.5%
